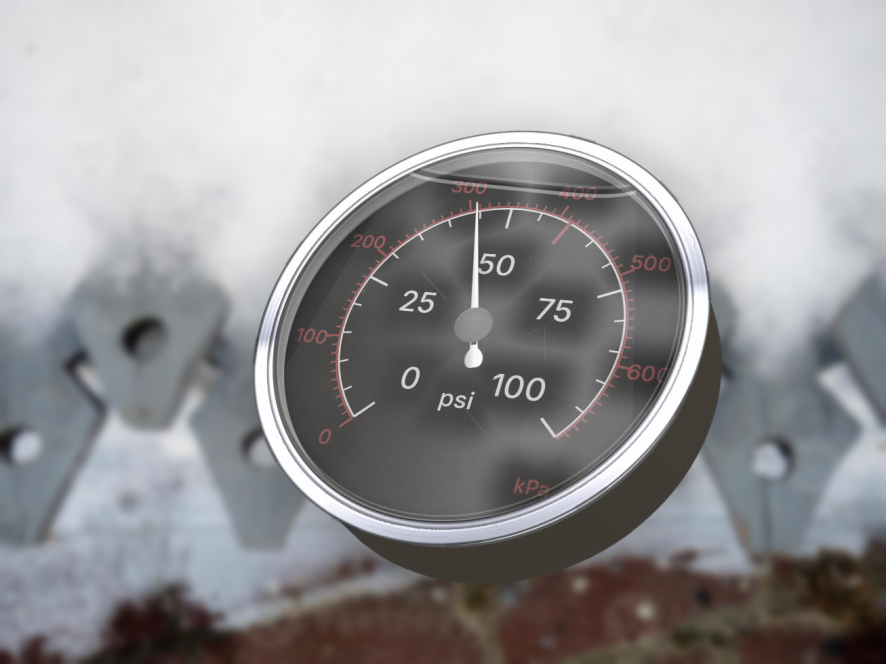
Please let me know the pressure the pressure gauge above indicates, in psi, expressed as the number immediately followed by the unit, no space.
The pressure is 45psi
